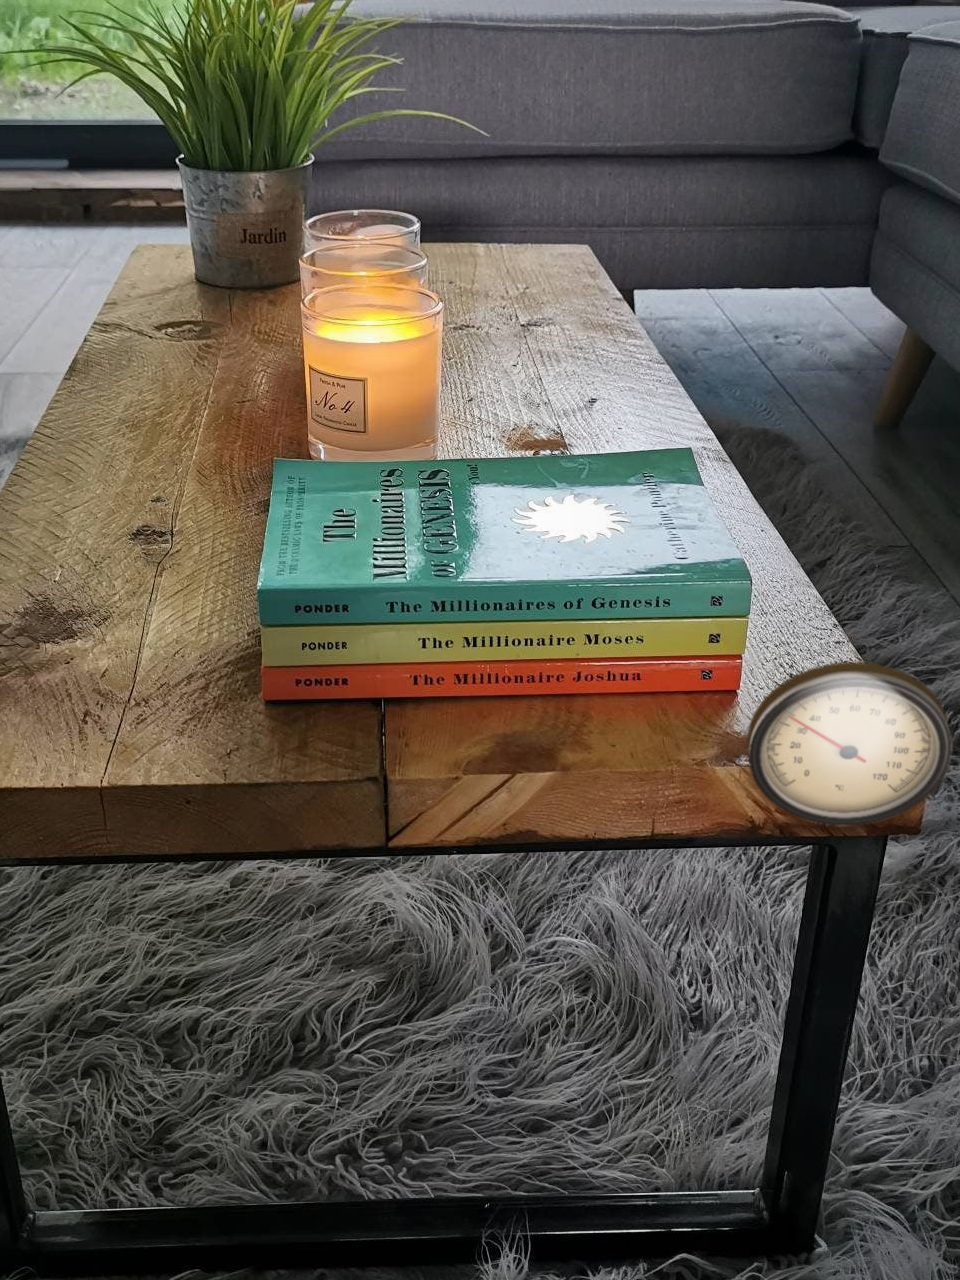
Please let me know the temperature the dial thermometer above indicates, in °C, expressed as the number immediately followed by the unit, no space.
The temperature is 35°C
